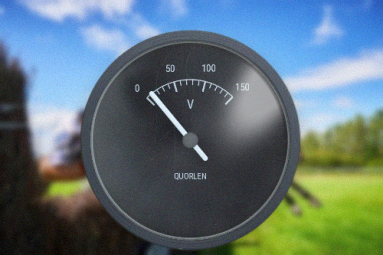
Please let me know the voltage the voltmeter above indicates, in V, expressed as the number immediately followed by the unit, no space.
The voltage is 10V
